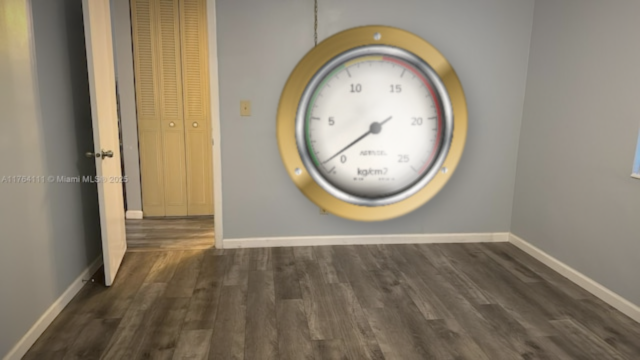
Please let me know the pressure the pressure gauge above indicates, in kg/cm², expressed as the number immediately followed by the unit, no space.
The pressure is 1kg/cm²
